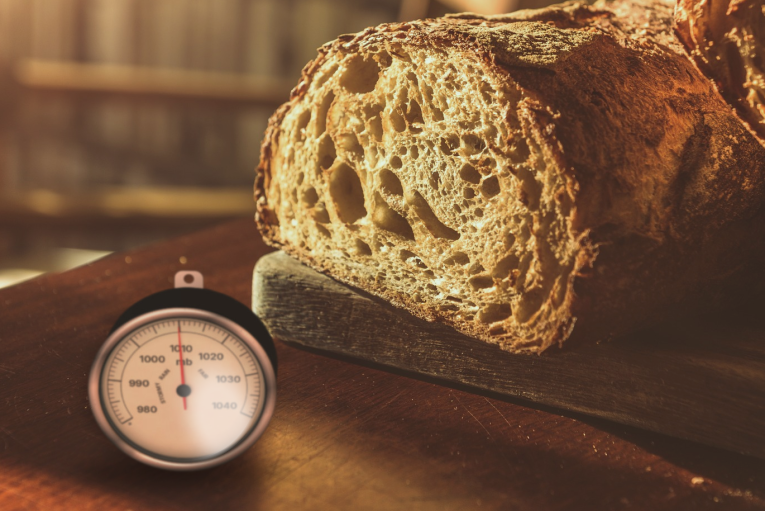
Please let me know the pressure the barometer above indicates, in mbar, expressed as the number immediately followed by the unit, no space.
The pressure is 1010mbar
